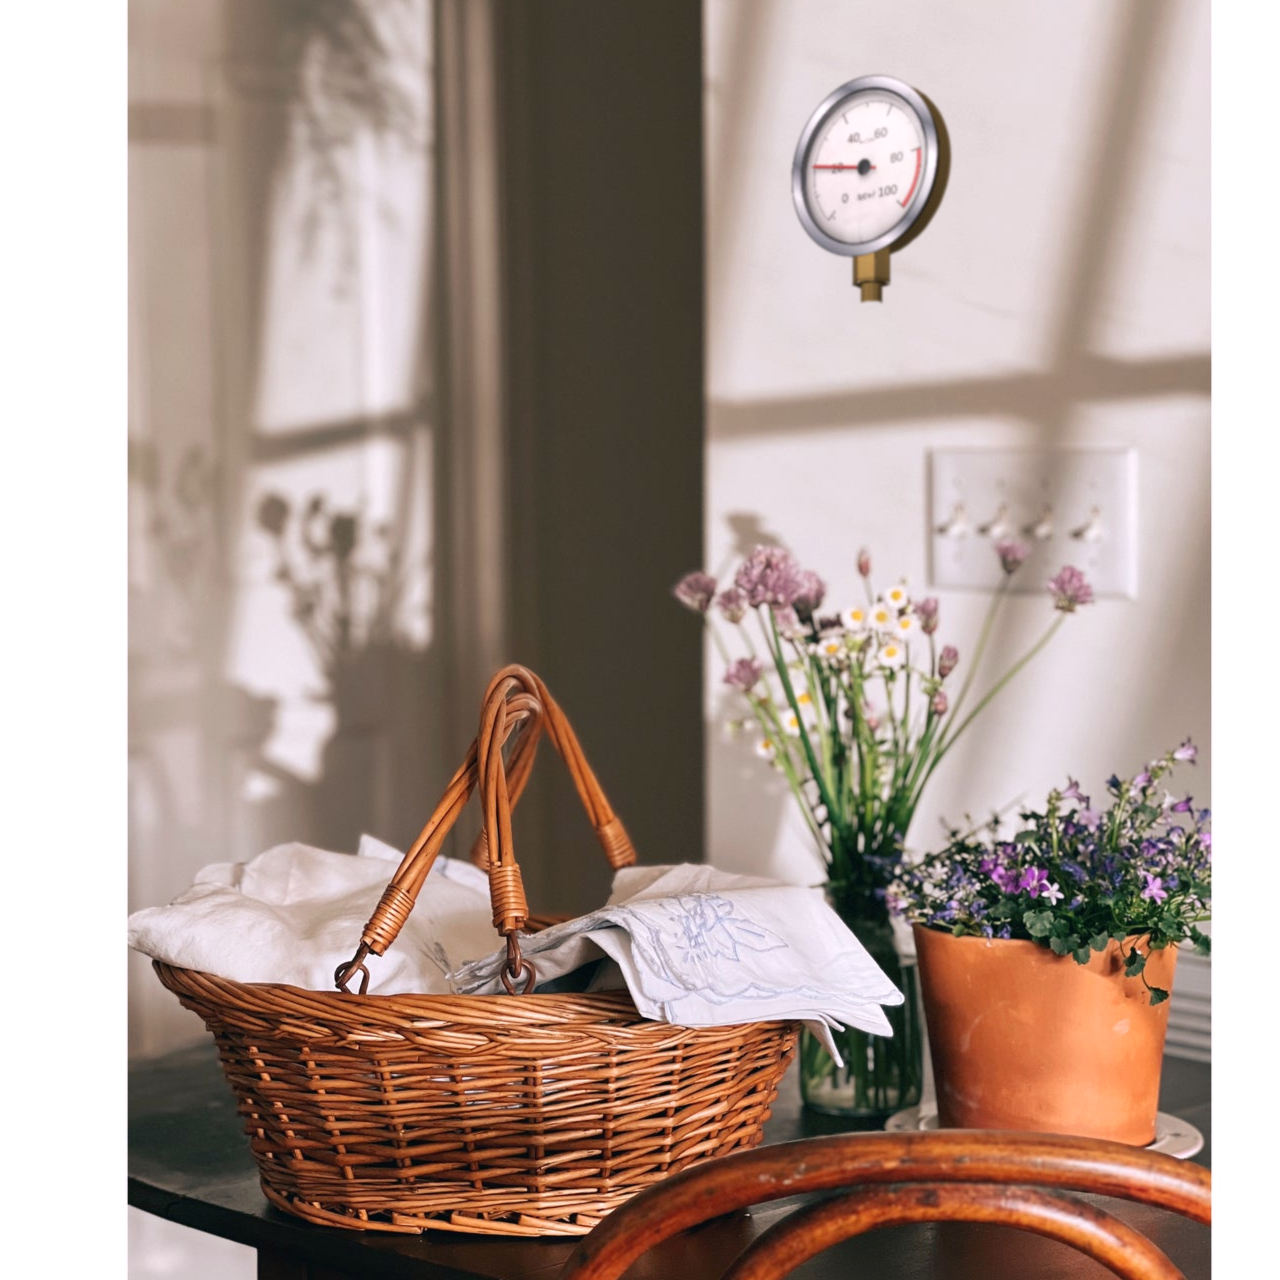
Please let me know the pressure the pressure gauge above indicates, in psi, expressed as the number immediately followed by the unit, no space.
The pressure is 20psi
